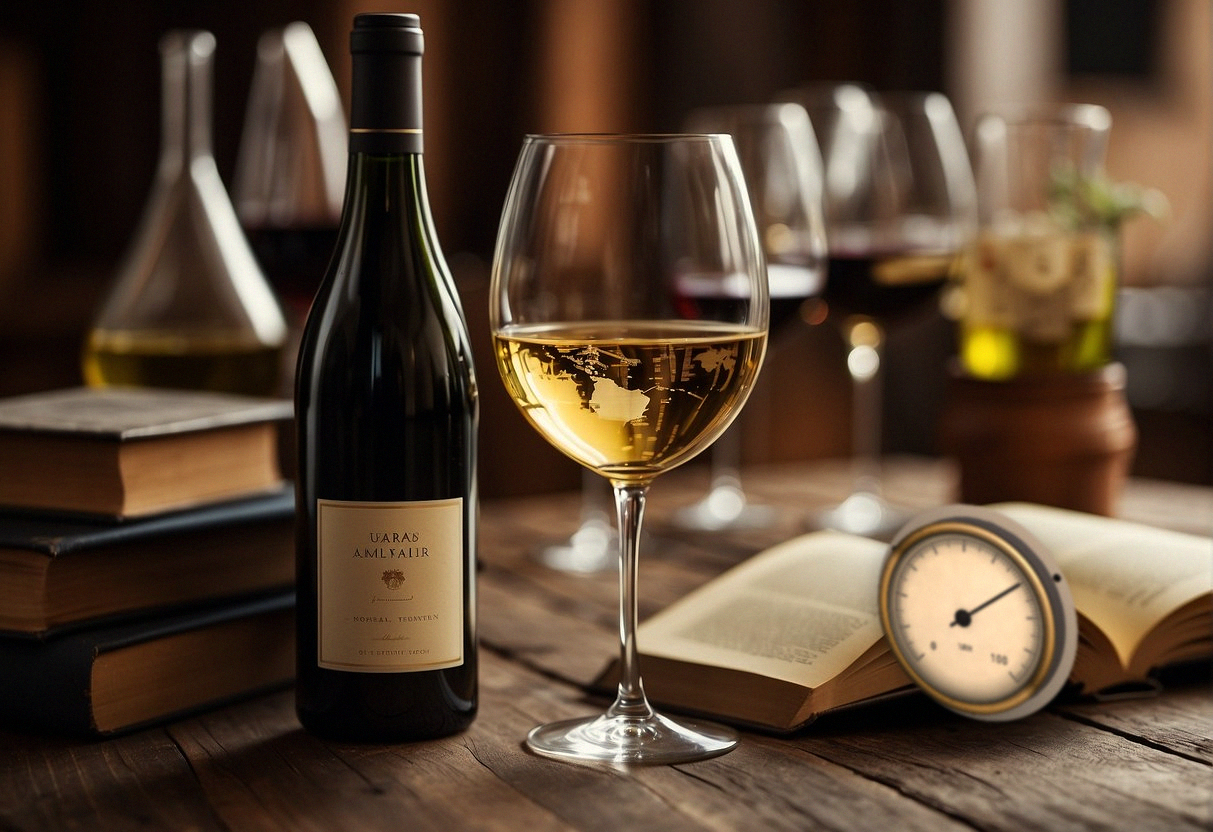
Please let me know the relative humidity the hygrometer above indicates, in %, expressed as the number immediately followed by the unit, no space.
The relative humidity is 70%
